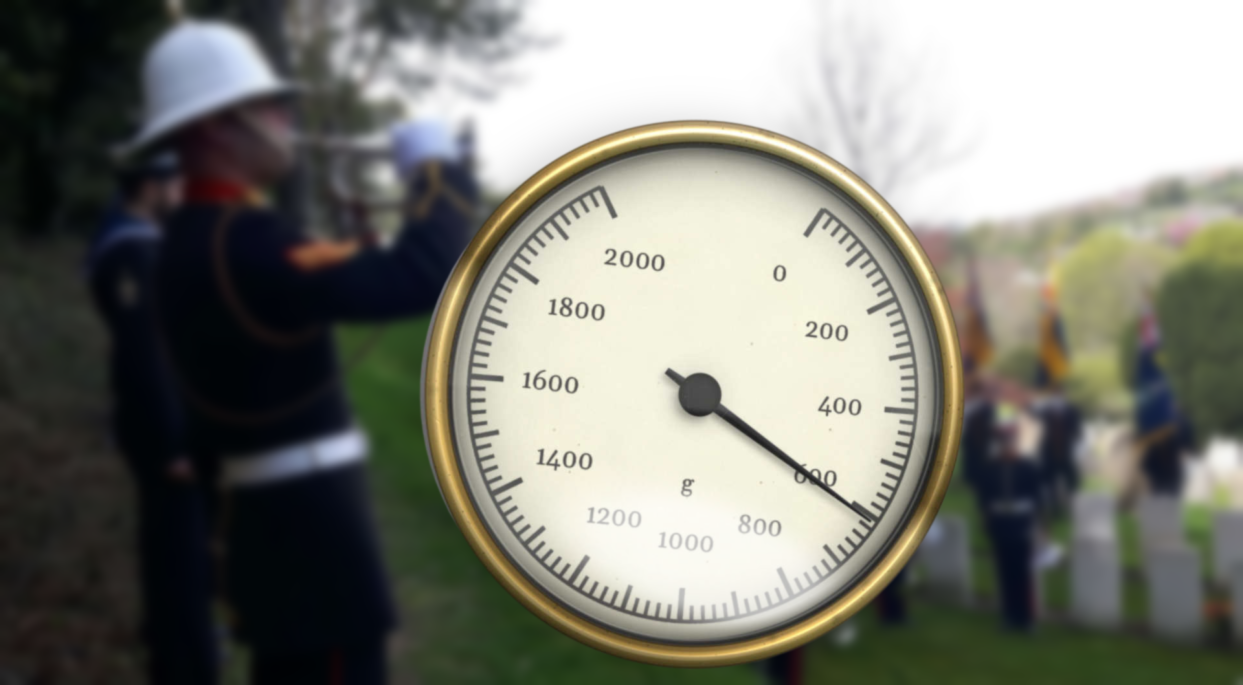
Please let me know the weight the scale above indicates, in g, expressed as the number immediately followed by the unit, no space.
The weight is 610g
